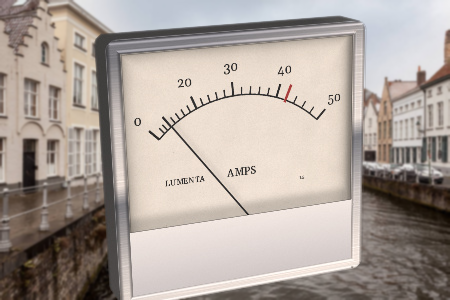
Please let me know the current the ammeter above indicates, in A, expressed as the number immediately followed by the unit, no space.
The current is 10A
